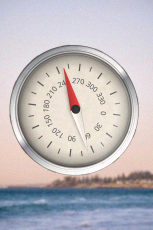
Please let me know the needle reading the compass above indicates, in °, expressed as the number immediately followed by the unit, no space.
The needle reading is 247.5°
